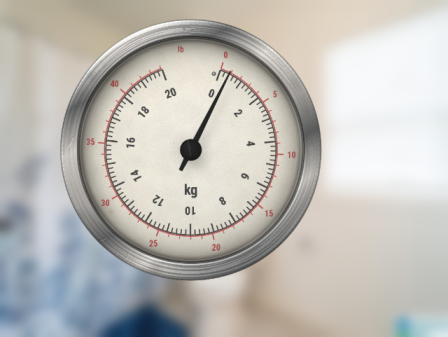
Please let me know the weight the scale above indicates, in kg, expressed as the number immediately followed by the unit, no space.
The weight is 0.4kg
